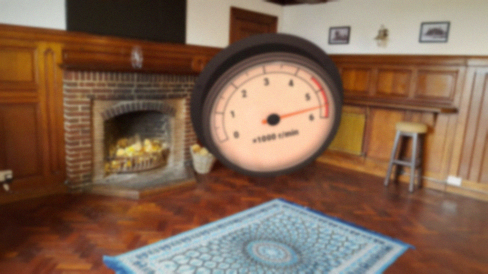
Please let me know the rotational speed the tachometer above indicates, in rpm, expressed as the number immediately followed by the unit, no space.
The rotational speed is 5500rpm
